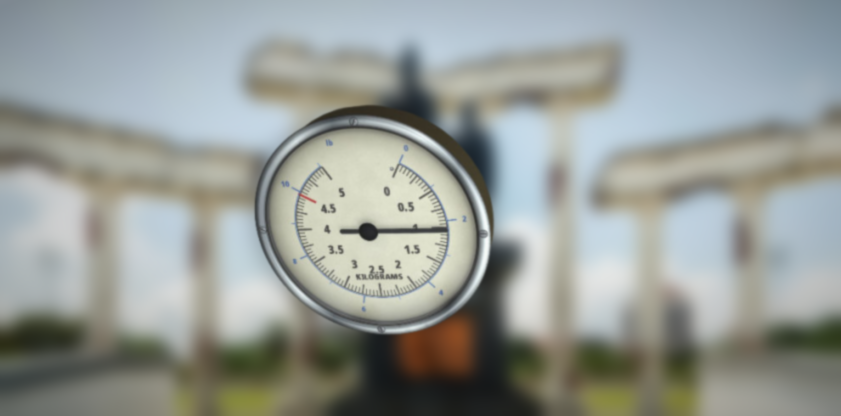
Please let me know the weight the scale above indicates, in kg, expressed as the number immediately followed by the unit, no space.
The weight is 1kg
